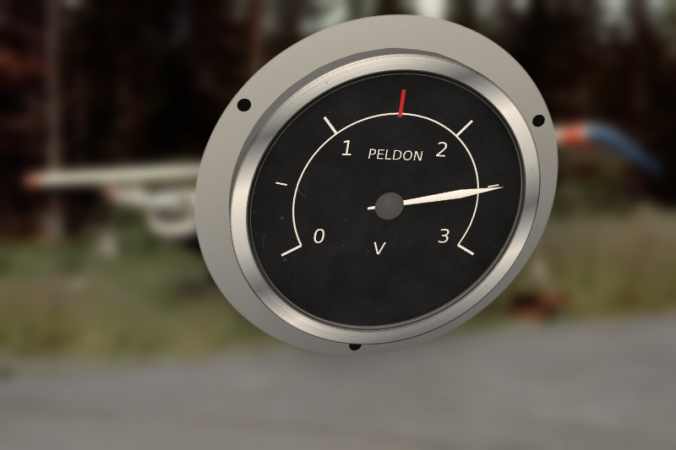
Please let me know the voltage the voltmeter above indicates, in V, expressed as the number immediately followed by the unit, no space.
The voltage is 2.5V
